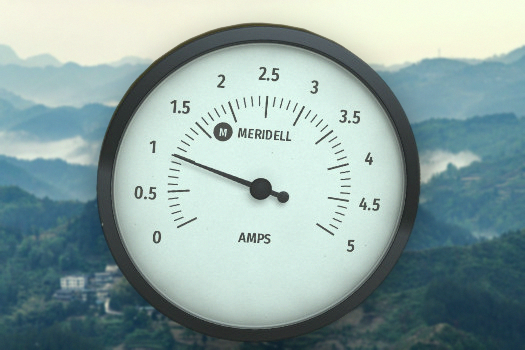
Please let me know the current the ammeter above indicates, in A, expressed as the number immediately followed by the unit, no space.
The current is 1A
